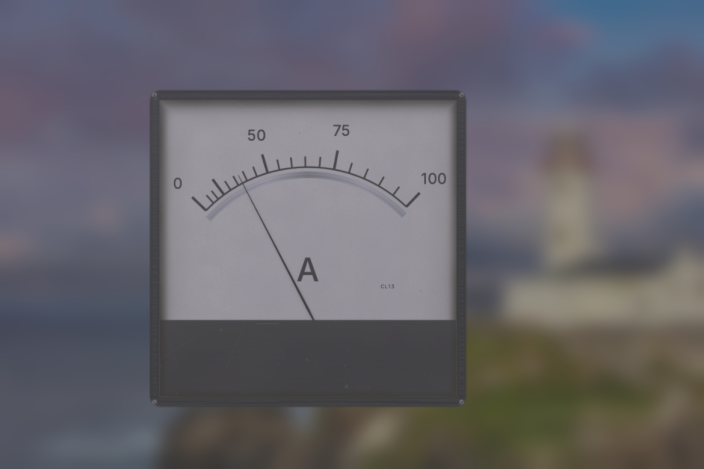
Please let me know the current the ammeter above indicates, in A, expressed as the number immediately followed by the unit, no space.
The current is 37.5A
